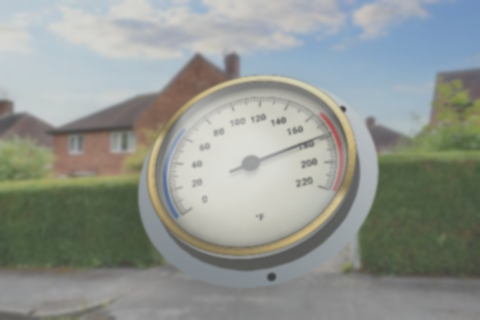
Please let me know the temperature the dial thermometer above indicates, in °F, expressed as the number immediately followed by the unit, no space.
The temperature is 180°F
